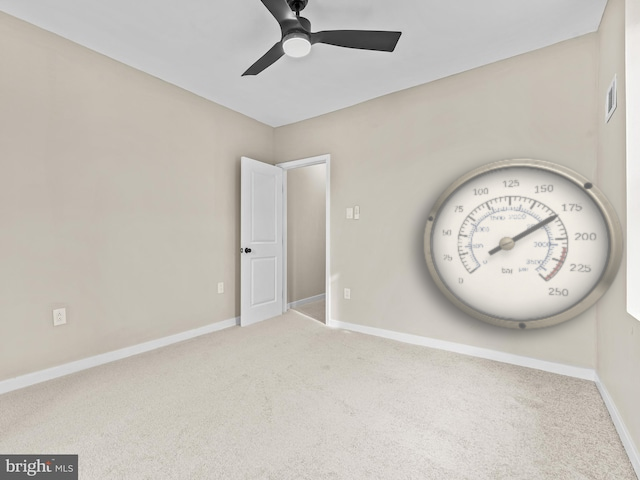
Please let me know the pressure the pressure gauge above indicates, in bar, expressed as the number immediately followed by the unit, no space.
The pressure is 175bar
